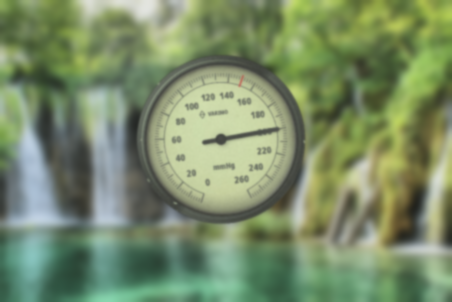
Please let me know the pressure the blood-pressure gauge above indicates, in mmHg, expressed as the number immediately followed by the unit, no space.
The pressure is 200mmHg
